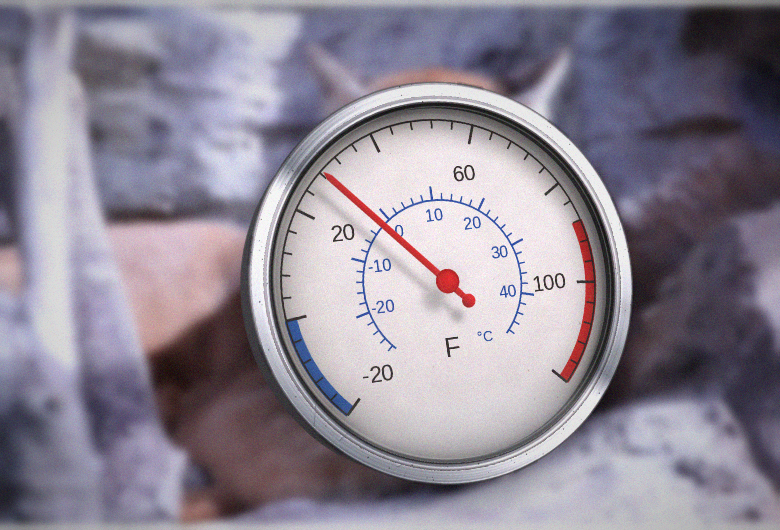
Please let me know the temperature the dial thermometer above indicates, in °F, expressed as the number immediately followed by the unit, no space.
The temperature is 28°F
